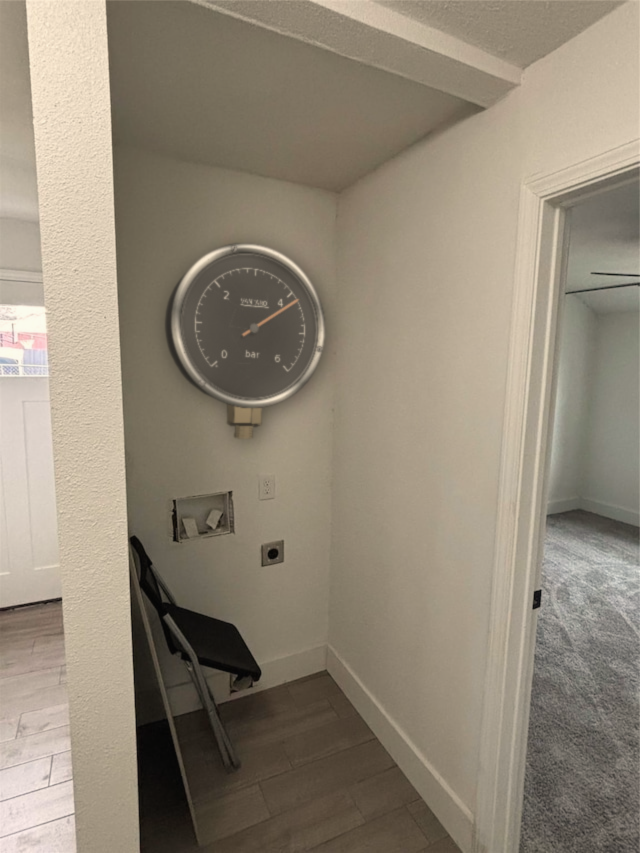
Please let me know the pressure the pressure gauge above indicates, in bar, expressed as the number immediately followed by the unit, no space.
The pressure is 4.2bar
